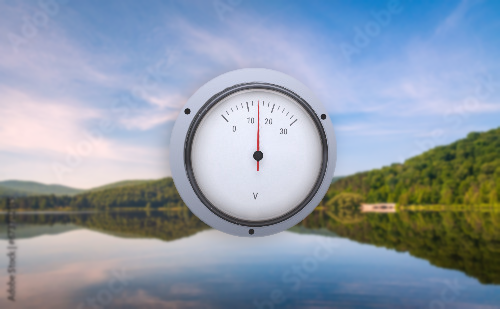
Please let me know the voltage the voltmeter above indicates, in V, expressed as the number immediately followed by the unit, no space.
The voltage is 14V
